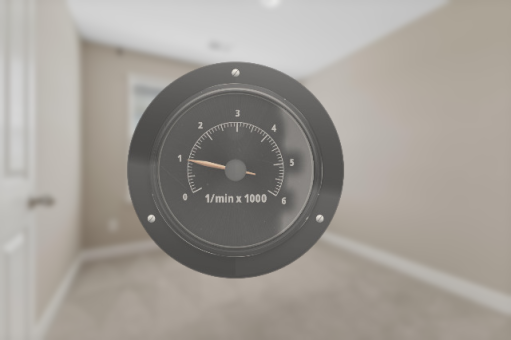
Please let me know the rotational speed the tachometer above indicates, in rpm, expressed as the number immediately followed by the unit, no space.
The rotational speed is 1000rpm
